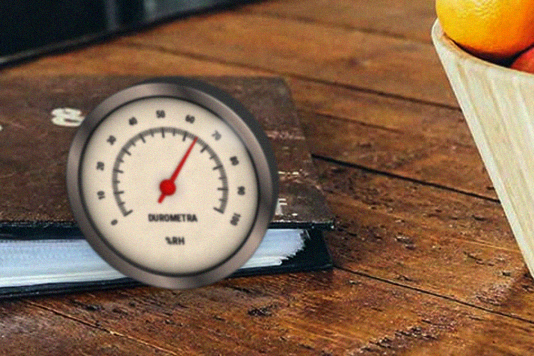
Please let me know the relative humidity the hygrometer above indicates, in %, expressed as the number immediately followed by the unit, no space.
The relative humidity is 65%
